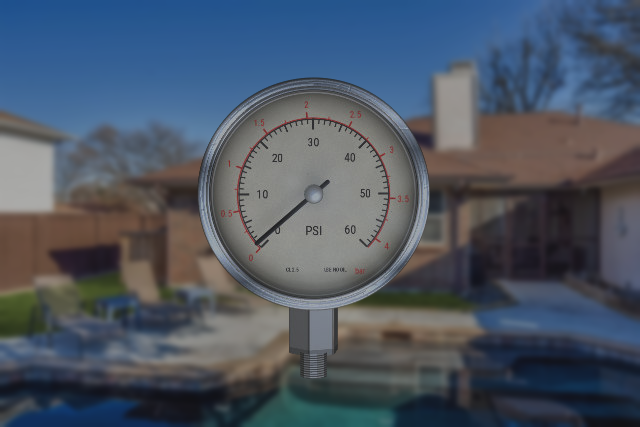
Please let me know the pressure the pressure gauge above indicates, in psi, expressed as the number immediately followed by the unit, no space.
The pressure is 1psi
